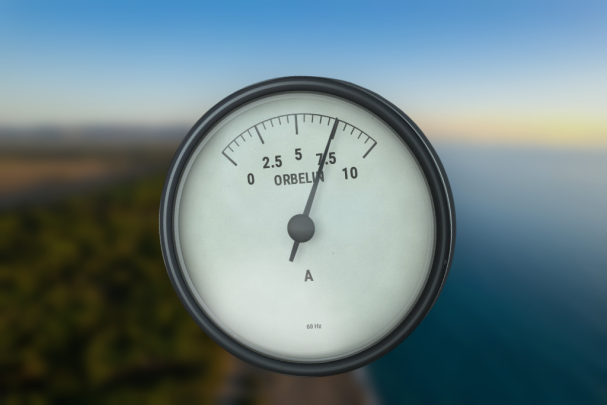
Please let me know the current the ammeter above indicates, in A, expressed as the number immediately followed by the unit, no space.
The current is 7.5A
